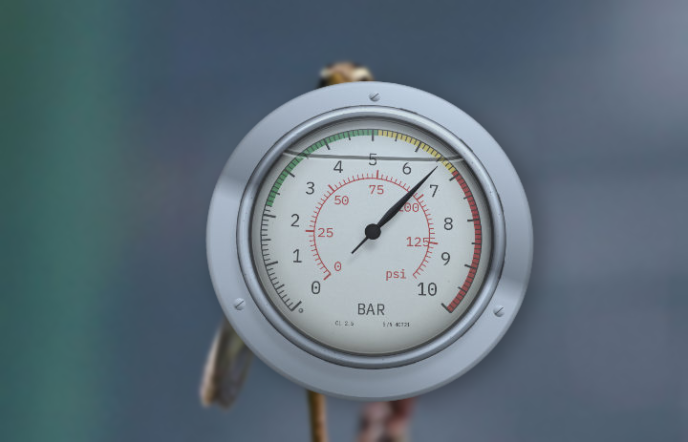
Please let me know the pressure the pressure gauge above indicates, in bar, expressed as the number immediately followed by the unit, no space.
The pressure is 6.6bar
